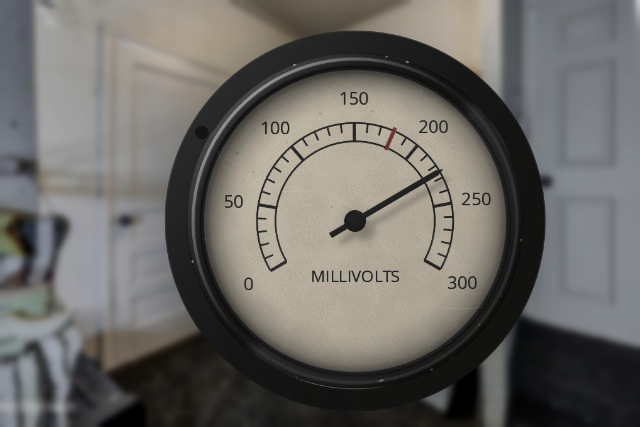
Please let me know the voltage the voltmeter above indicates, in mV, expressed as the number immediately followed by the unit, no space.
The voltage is 225mV
